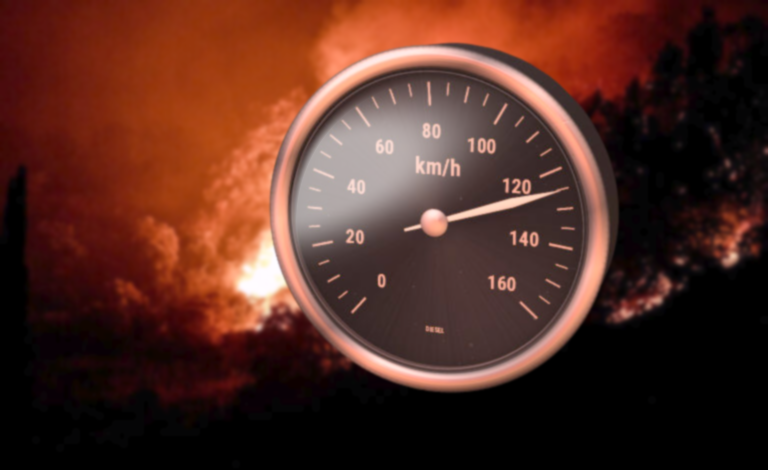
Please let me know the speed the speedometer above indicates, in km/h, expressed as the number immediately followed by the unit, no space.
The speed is 125km/h
